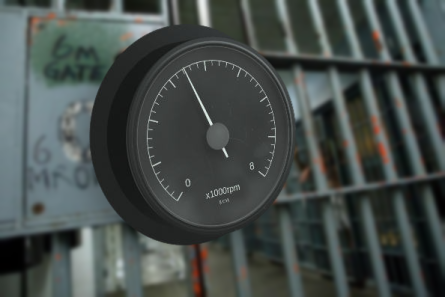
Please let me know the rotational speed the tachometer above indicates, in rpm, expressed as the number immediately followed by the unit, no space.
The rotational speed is 3400rpm
